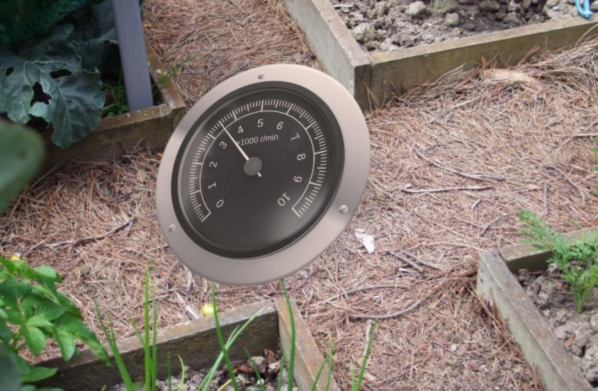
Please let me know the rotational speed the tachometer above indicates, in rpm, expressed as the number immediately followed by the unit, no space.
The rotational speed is 3500rpm
